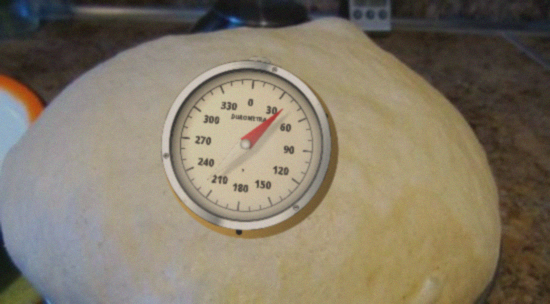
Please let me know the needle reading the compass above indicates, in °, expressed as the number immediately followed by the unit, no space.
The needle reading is 40°
